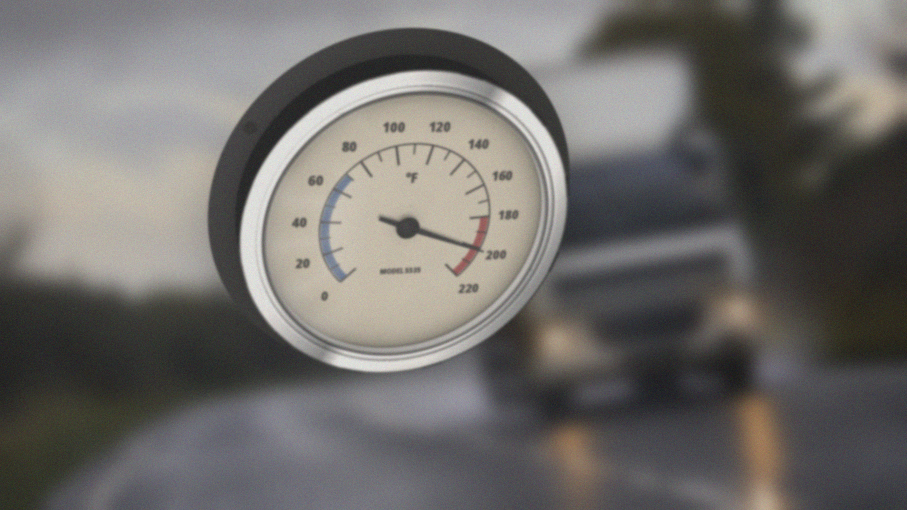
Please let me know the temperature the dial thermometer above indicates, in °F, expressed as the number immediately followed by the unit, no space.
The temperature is 200°F
